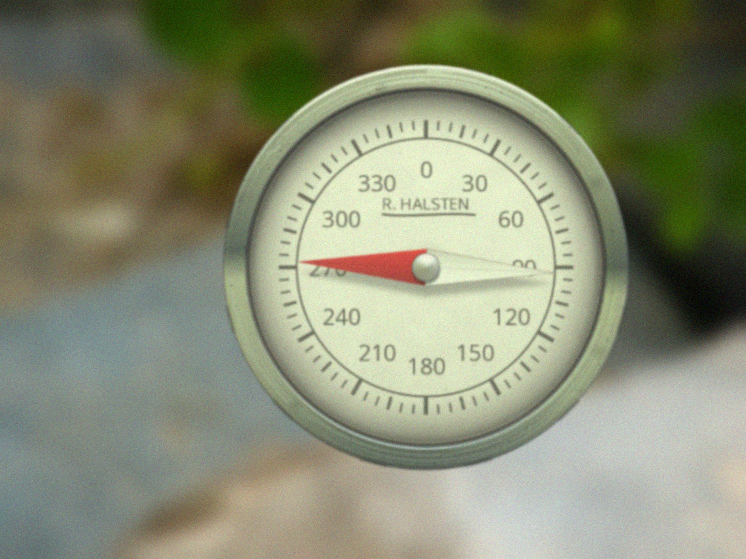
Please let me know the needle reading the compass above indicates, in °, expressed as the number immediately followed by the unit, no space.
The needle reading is 272.5°
